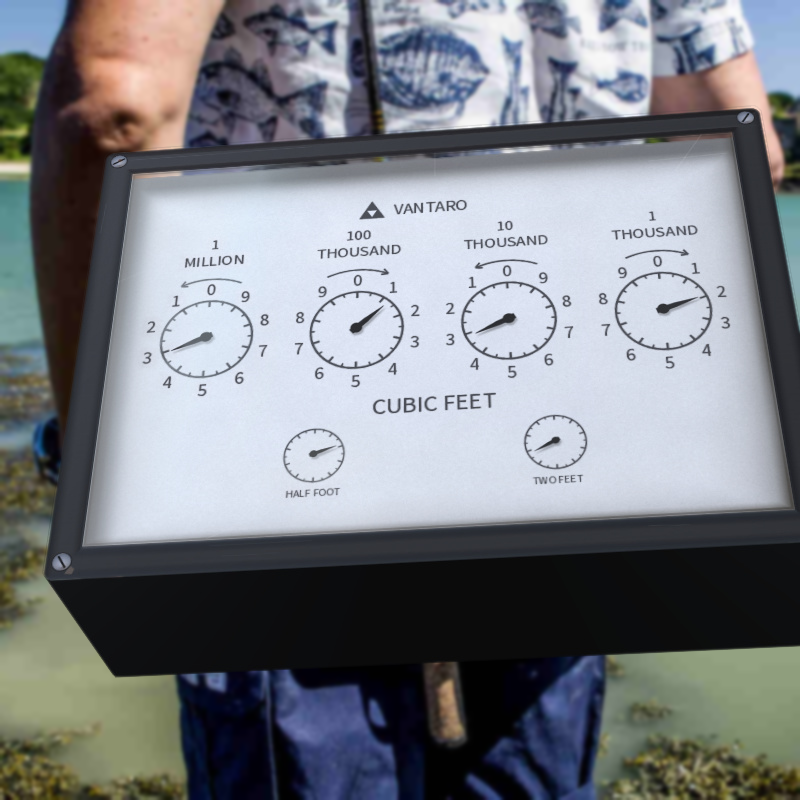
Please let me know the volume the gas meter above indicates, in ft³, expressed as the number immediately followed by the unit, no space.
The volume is 313200ft³
